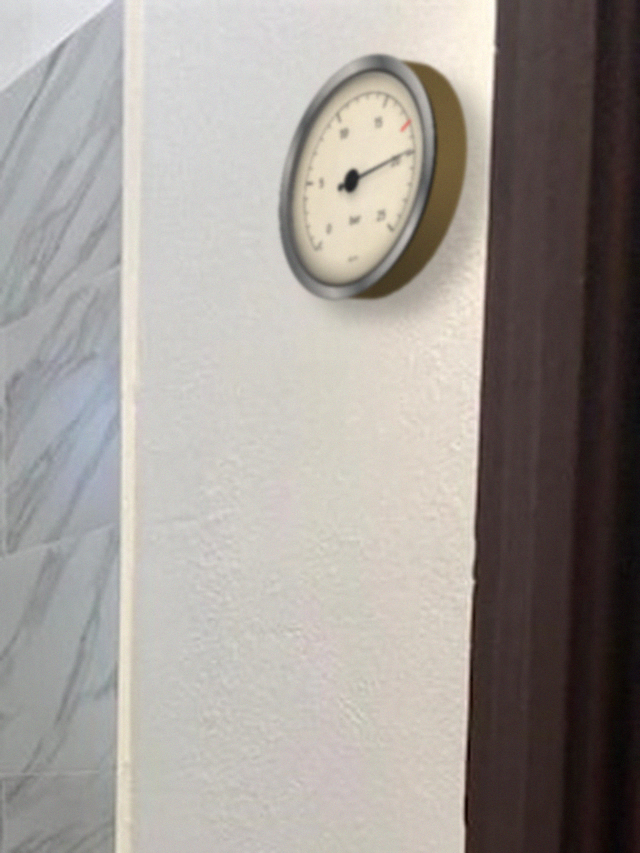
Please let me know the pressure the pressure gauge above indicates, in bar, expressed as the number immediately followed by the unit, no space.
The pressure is 20bar
